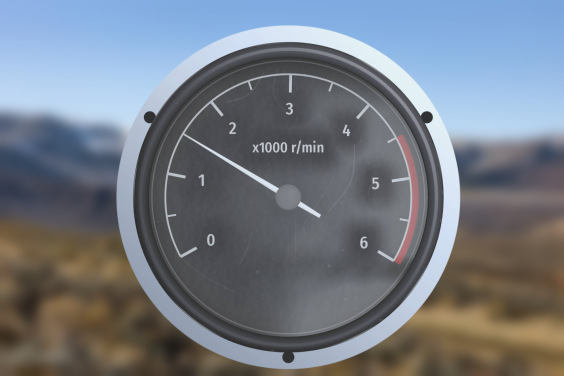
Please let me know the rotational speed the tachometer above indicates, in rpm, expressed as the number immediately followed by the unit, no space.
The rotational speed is 1500rpm
